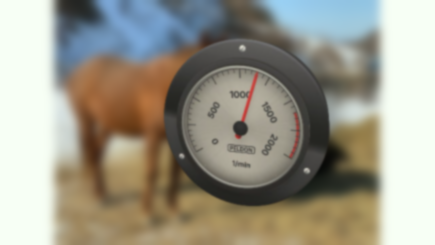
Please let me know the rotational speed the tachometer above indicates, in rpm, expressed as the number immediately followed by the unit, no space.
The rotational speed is 1150rpm
